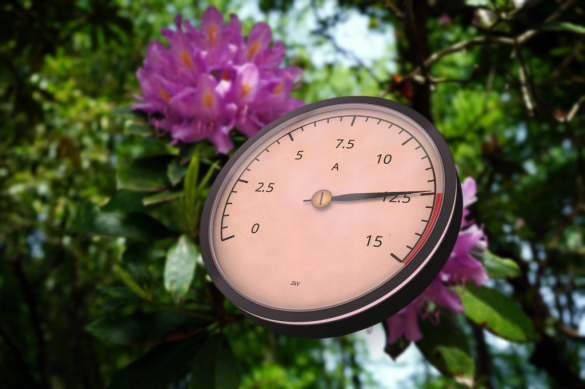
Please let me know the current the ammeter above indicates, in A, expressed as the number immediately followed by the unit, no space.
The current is 12.5A
